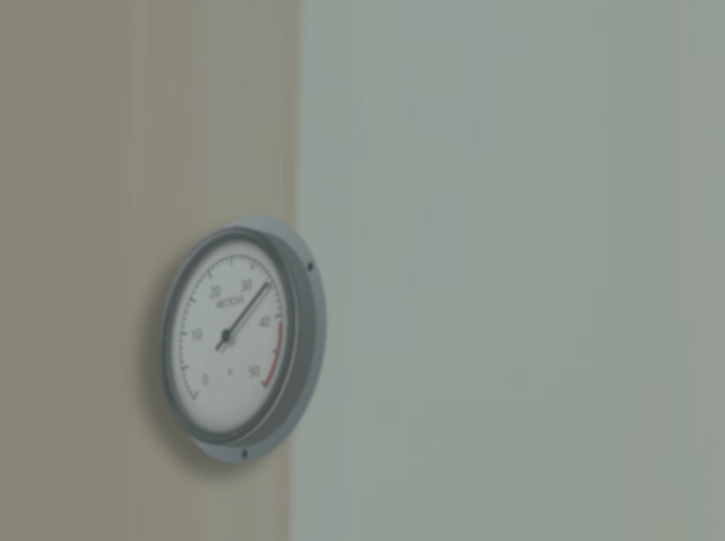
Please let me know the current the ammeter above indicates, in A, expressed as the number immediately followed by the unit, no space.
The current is 35A
